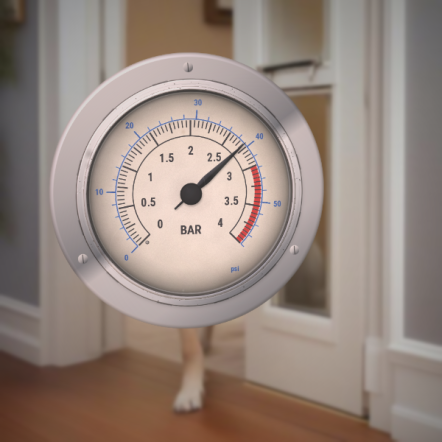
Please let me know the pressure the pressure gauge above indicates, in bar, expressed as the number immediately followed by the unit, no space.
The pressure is 2.7bar
